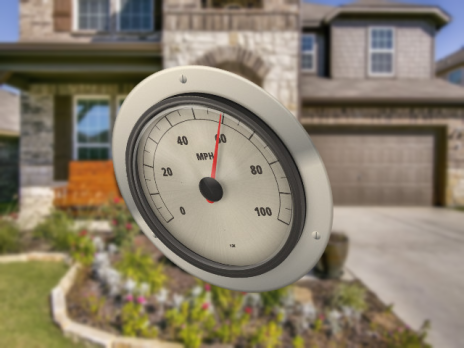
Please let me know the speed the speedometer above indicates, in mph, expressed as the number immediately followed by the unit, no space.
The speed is 60mph
